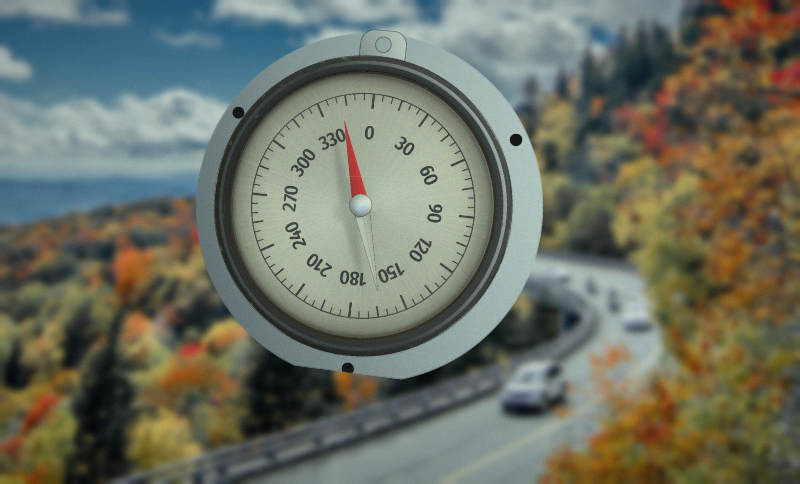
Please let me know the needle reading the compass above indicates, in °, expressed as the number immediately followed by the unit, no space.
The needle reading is 342.5°
